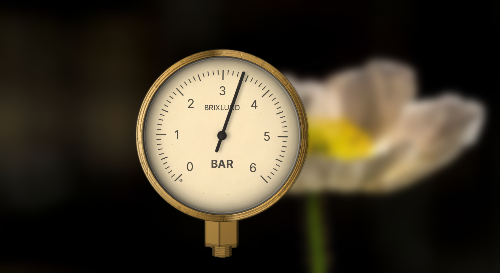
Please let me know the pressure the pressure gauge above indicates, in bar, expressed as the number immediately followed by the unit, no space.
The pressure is 3.4bar
